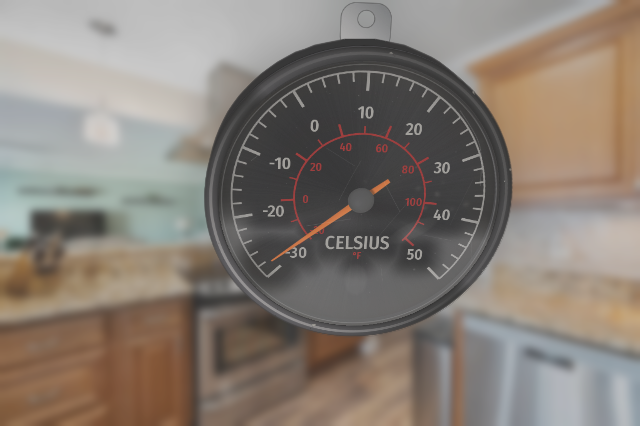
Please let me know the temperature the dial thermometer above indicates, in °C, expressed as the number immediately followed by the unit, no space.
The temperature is -28°C
